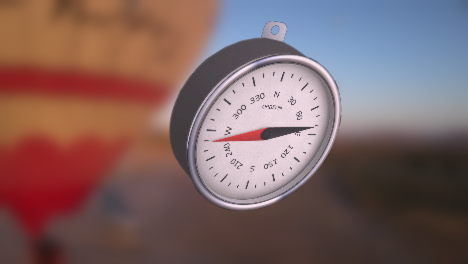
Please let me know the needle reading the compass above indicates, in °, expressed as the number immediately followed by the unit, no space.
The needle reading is 260°
